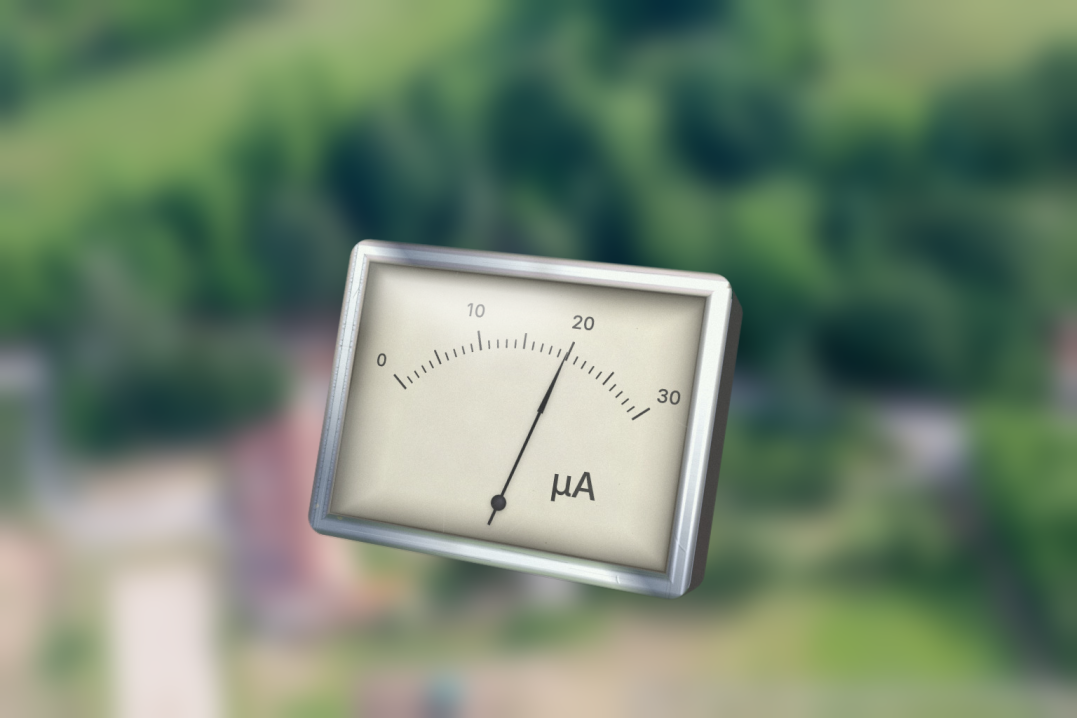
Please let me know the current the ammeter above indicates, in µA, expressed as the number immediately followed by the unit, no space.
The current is 20µA
